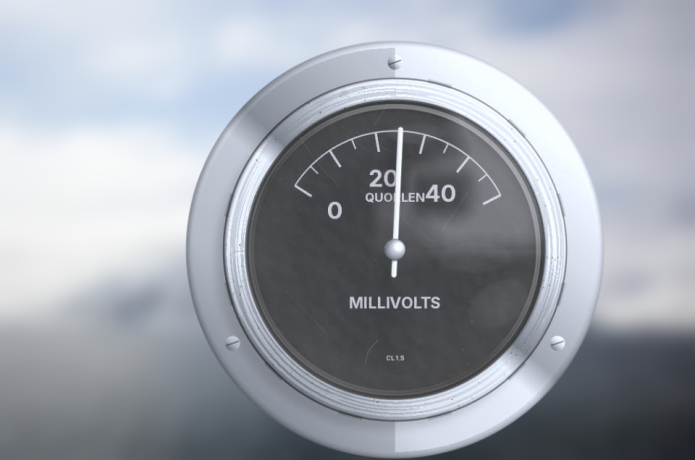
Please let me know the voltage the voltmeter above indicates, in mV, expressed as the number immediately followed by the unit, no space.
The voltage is 25mV
